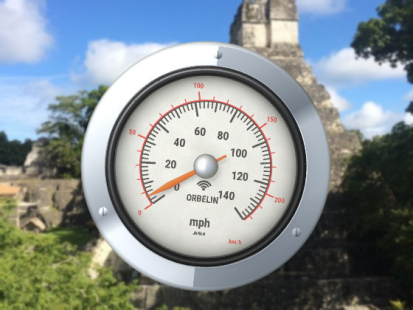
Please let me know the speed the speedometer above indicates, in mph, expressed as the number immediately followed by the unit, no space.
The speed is 4mph
